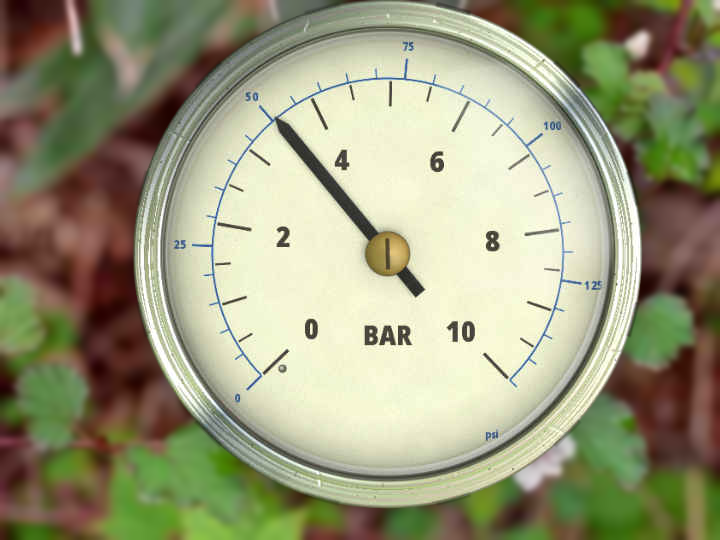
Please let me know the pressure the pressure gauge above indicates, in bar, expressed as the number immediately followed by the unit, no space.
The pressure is 3.5bar
